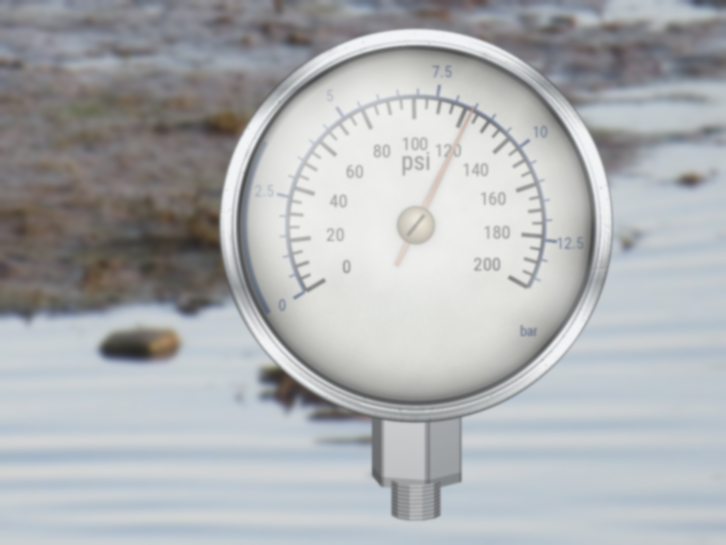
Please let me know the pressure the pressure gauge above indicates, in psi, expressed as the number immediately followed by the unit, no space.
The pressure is 122.5psi
